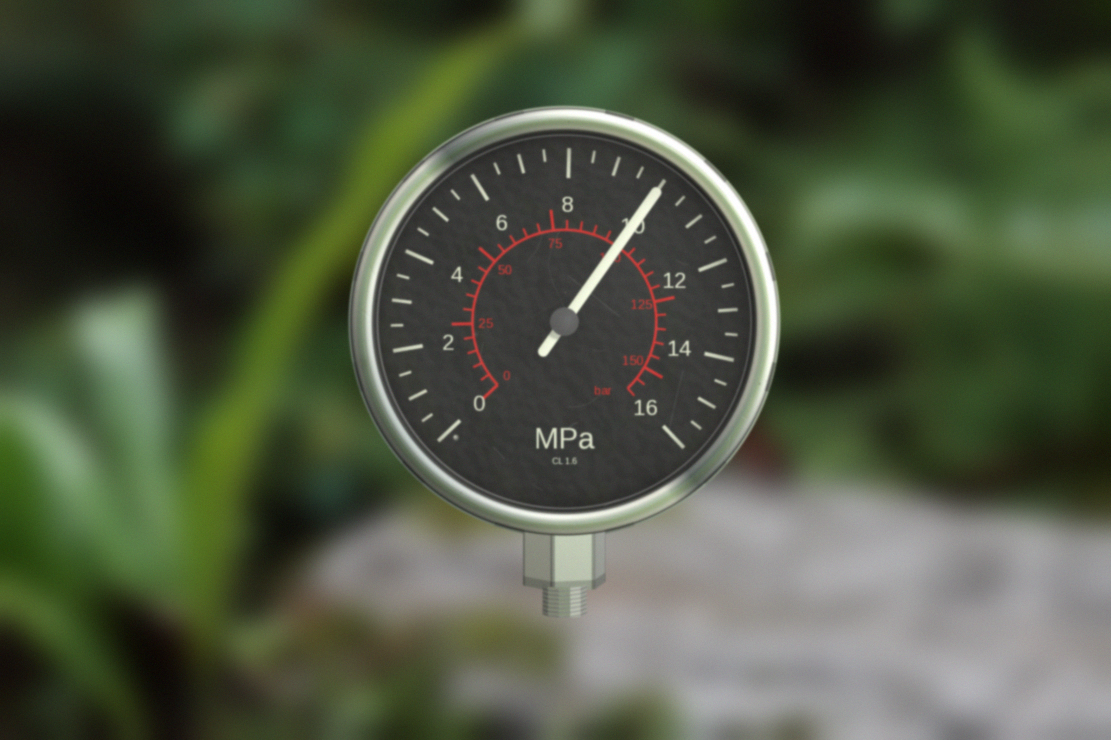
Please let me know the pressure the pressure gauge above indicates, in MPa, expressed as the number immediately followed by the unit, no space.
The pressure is 10MPa
